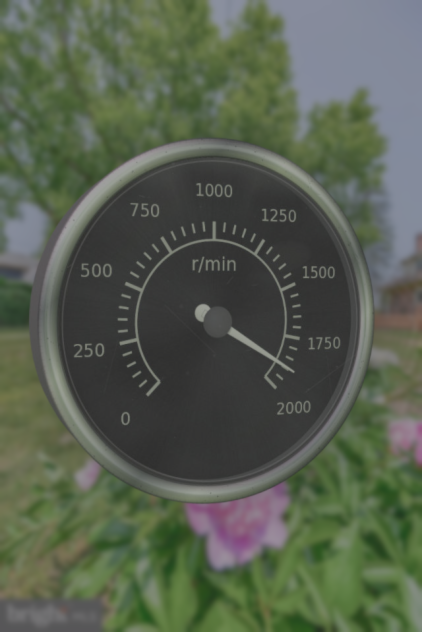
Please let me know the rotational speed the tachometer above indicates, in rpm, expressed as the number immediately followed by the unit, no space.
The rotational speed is 1900rpm
